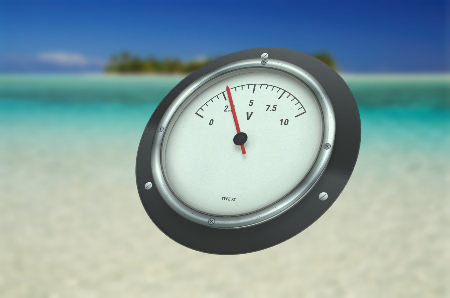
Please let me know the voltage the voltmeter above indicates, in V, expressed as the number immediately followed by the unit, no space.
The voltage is 3V
